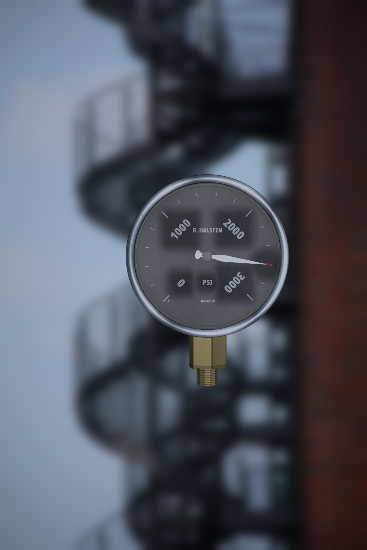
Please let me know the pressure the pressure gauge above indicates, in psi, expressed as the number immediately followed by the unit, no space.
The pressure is 2600psi
